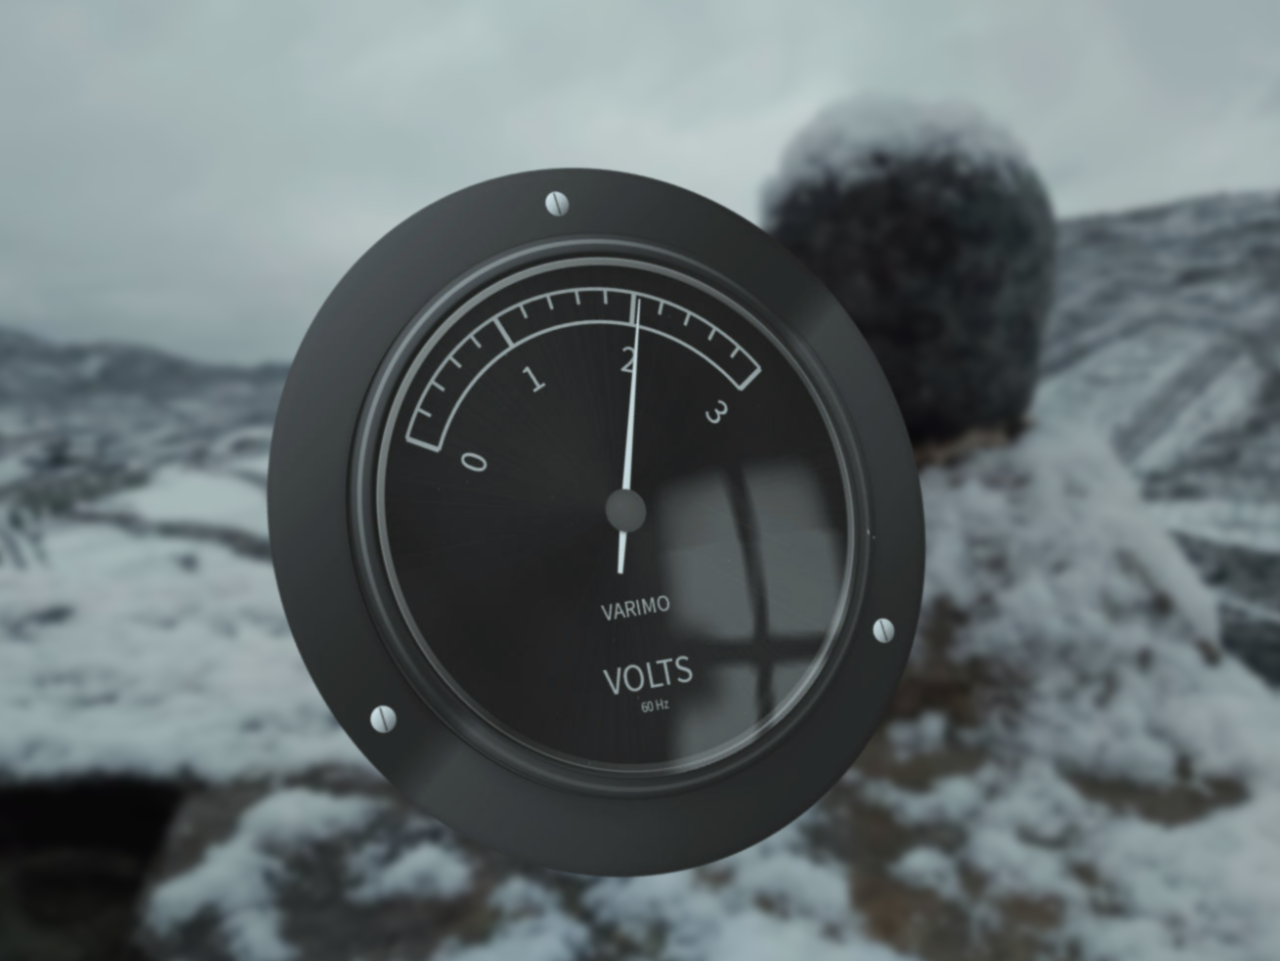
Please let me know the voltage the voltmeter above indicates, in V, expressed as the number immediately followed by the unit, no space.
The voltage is 2V
